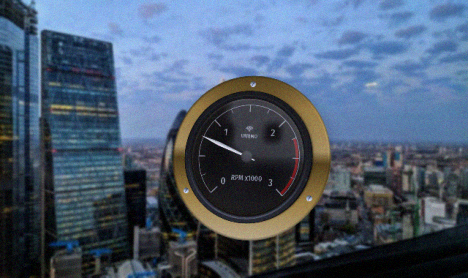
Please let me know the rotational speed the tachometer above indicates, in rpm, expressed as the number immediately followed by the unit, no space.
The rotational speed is 750rpm
